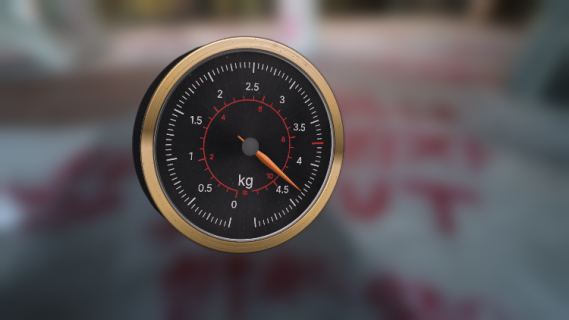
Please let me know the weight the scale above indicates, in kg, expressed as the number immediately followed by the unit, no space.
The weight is 4.35kg
